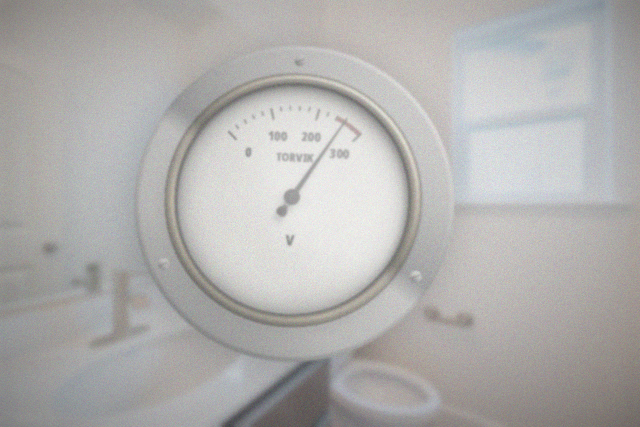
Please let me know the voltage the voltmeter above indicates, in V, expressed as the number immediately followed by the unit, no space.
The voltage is 260V
